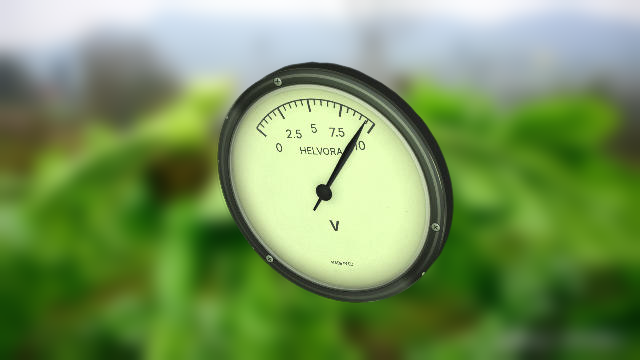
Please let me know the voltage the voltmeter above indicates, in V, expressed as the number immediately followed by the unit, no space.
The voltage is 9.5V
